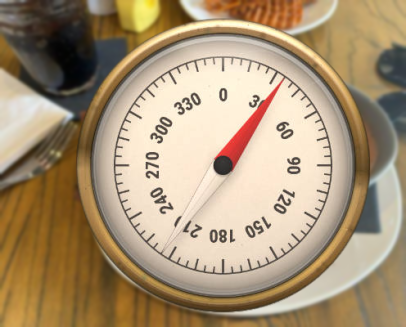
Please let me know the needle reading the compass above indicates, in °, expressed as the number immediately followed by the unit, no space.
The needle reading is 35°
